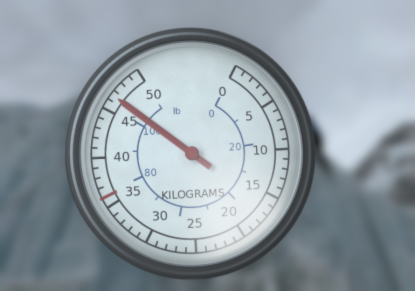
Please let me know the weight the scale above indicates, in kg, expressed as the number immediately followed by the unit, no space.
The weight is 46.5kg
